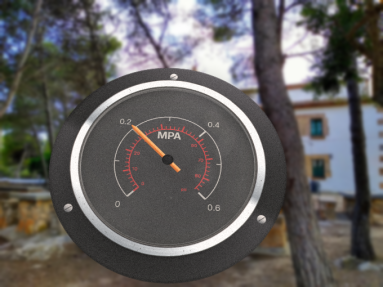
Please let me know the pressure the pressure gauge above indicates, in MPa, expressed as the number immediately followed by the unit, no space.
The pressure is 0.2MPa
